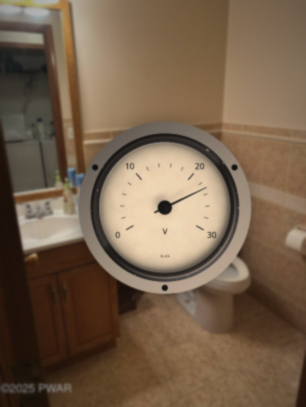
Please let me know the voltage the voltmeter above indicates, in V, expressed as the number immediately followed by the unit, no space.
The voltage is 23V
